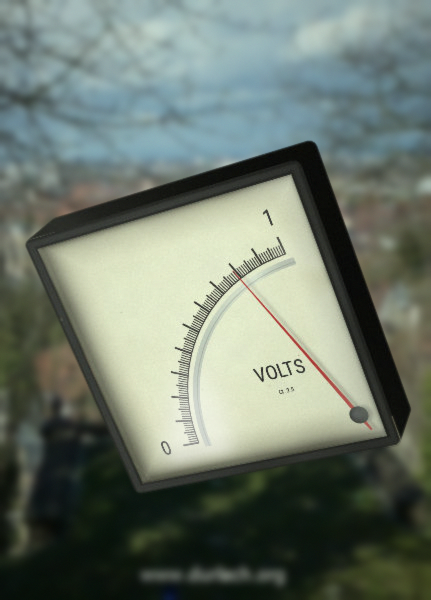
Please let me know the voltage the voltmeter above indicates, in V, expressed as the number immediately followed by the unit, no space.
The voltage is 0.8V
